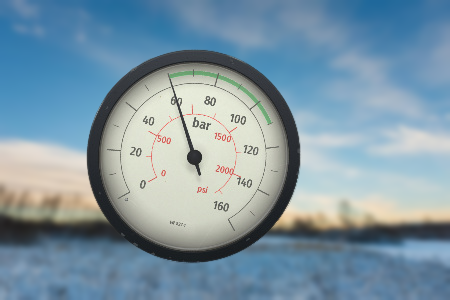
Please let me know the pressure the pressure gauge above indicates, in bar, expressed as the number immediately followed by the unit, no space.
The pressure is 60bar
